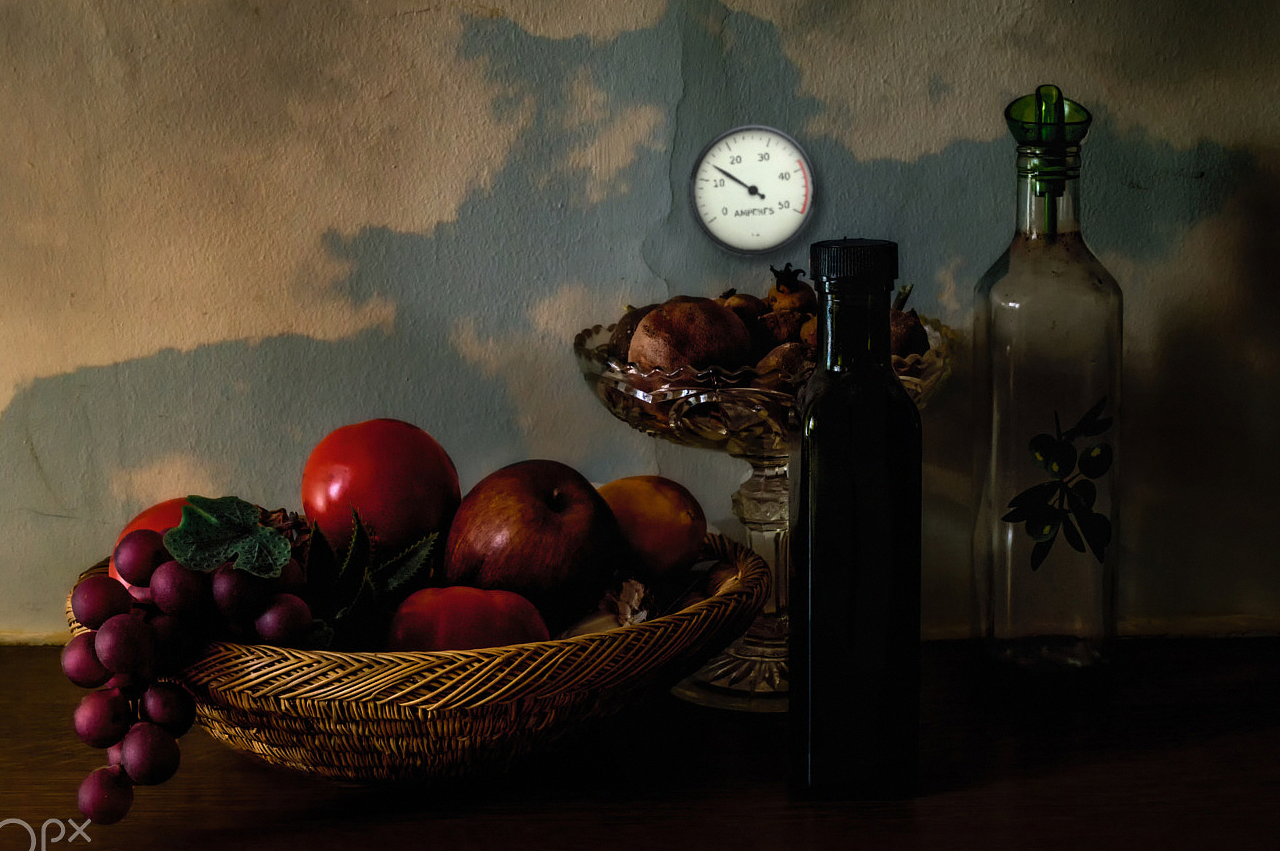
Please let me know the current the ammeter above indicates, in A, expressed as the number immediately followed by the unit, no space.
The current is 14A
